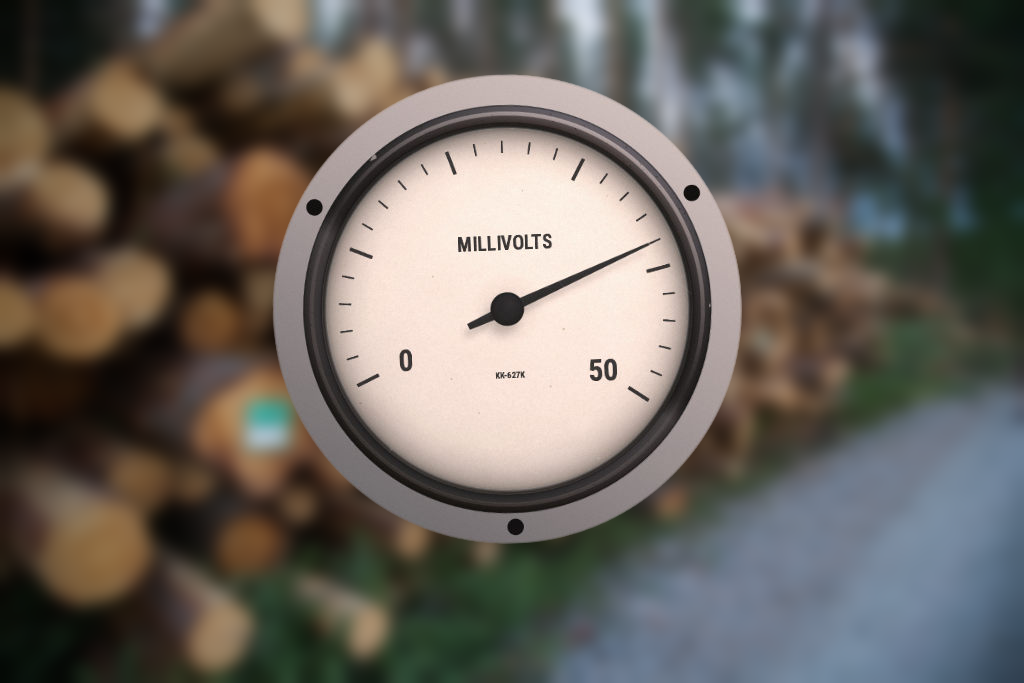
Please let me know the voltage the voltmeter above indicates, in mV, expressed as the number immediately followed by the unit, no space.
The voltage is 38mV
